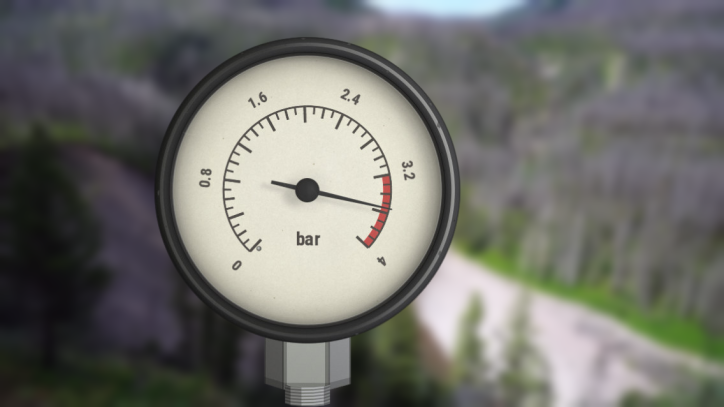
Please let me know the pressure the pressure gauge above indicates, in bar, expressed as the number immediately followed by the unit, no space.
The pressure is 3.55bar
